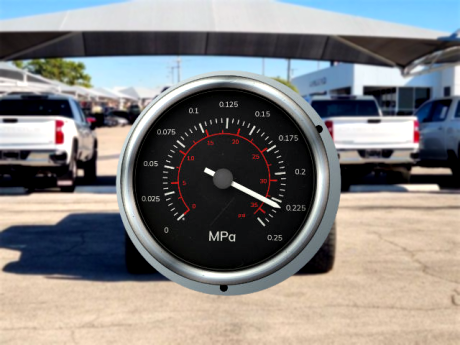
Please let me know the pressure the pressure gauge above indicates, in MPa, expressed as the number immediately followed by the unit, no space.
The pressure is 0.23MPa
